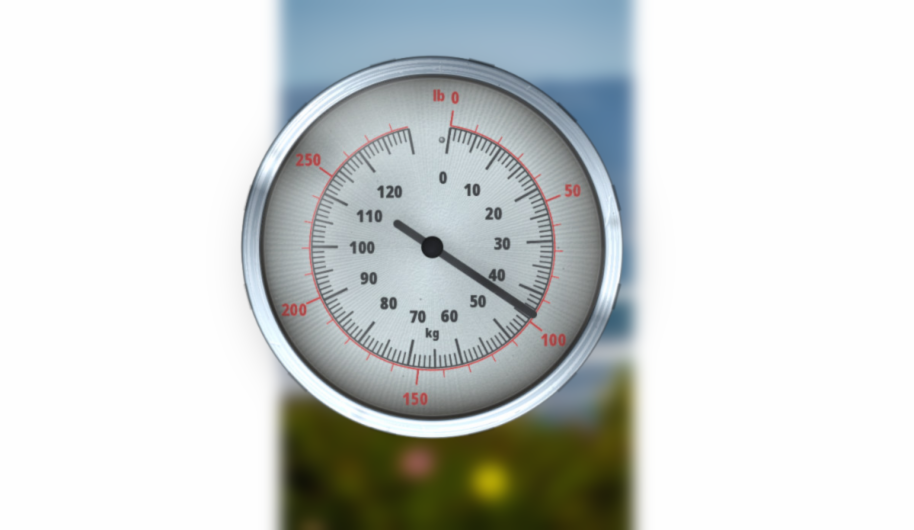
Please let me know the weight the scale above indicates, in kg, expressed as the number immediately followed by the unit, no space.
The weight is 44kg
